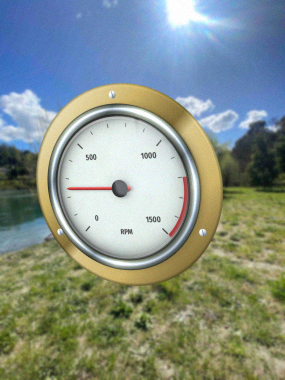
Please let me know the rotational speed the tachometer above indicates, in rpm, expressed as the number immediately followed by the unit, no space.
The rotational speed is 250rpm
